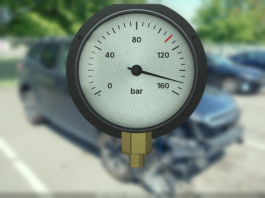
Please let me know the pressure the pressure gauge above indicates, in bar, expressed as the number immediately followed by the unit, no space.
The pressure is 150bar
